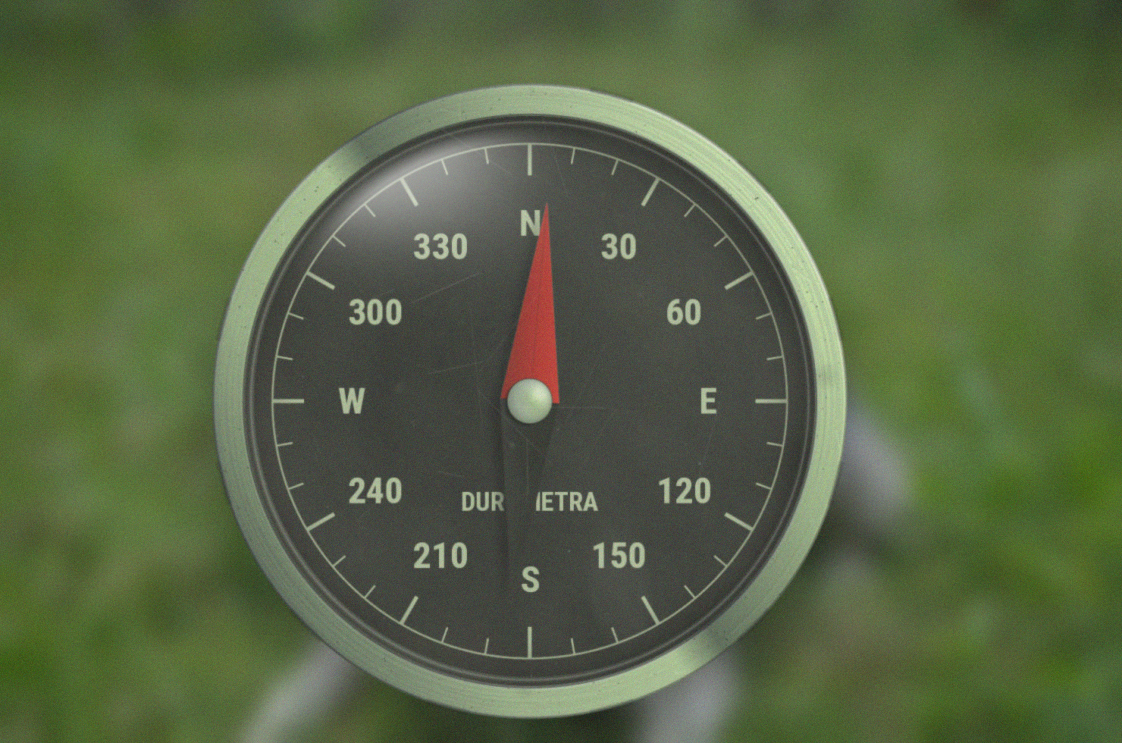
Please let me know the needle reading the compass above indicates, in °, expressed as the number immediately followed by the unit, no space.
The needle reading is 5°
